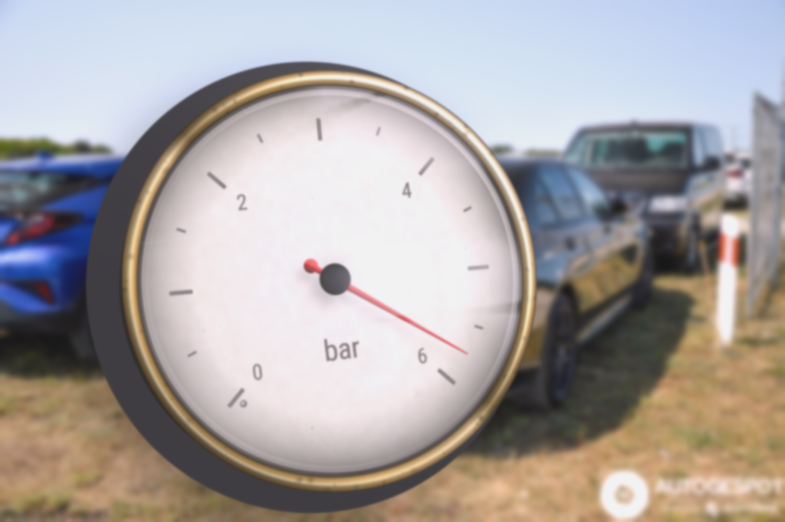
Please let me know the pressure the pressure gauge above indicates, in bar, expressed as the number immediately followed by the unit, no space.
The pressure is 5.75bar
